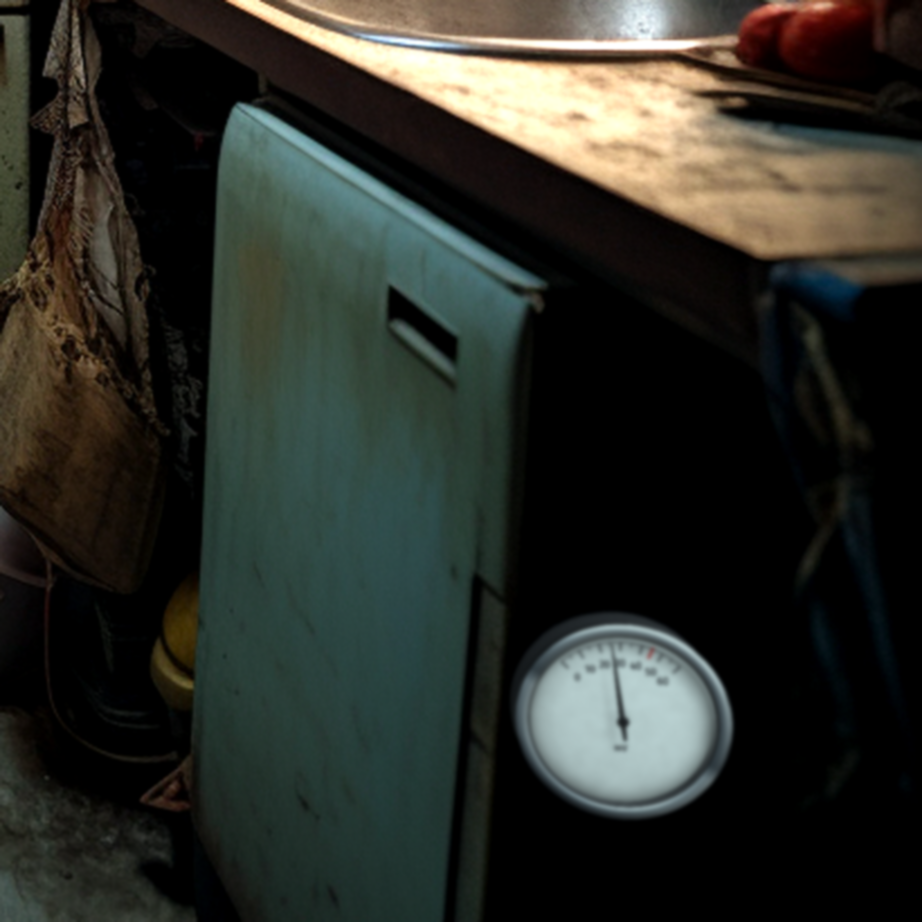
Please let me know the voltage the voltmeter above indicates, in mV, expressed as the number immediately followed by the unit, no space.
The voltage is 25mV
